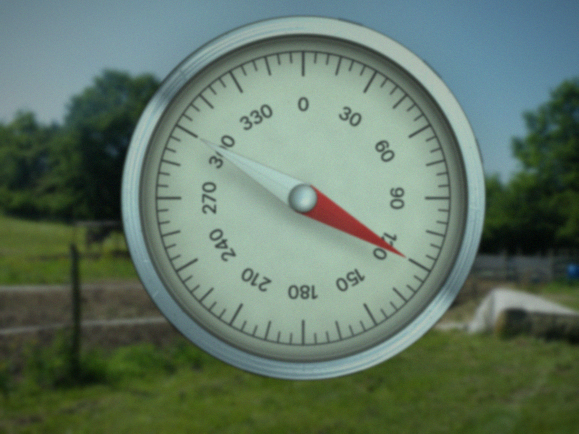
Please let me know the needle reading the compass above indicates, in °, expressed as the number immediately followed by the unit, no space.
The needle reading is 120°
